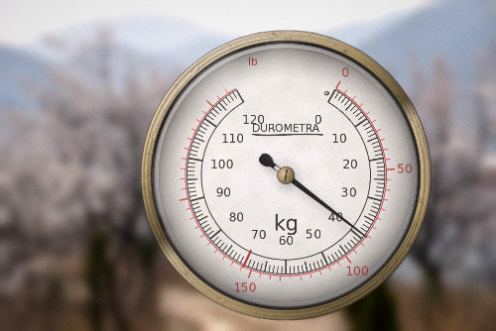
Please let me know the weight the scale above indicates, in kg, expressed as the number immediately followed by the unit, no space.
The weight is 39kg
